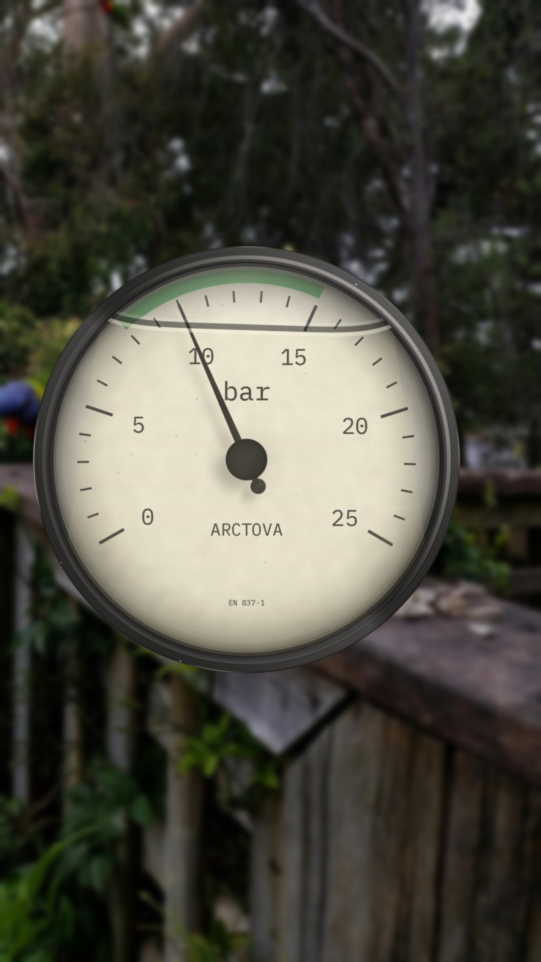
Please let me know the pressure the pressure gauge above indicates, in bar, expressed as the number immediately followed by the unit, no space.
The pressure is 10bar
